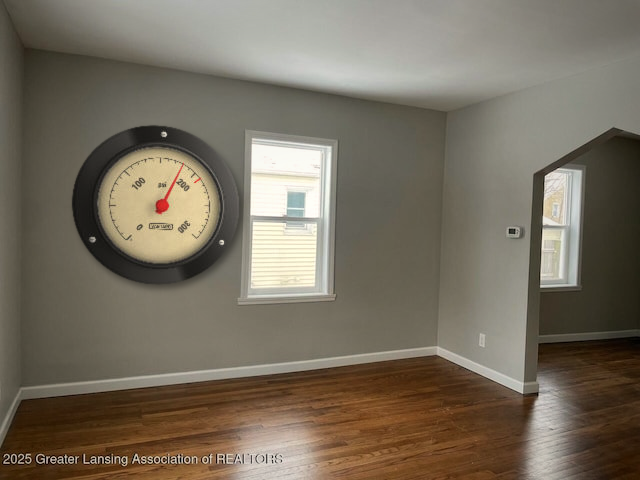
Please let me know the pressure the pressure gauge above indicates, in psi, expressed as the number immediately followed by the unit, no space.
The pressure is 180psi
